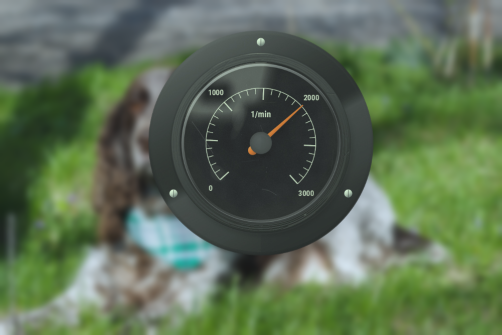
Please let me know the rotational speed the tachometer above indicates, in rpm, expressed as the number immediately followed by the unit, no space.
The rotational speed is 2000rpm
